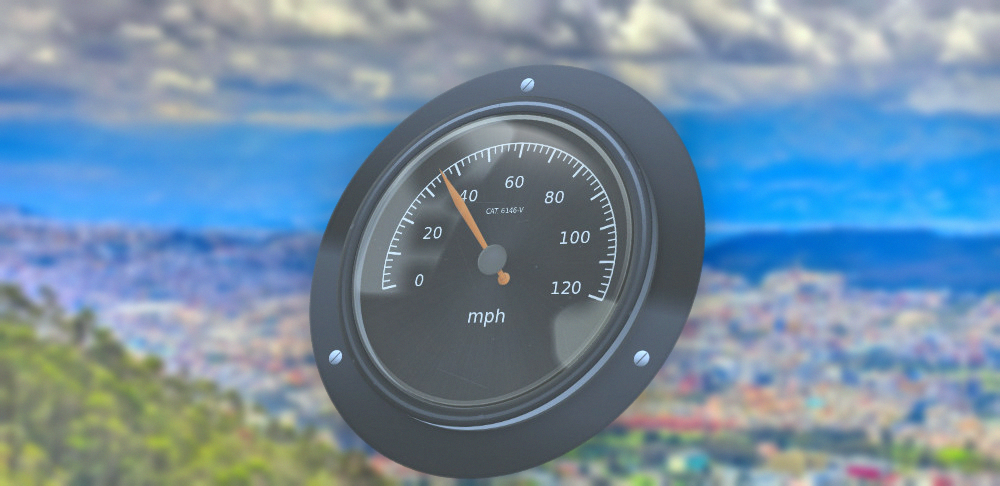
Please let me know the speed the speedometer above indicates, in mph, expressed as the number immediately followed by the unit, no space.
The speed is 36mph
